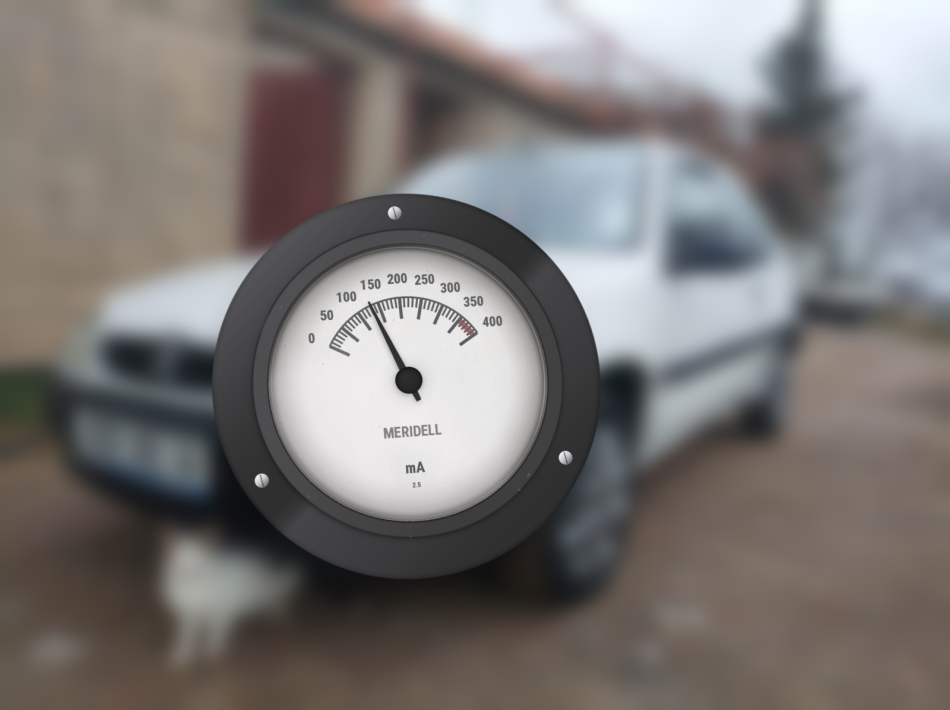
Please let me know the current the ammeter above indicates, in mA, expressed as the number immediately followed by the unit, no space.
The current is 130mA
